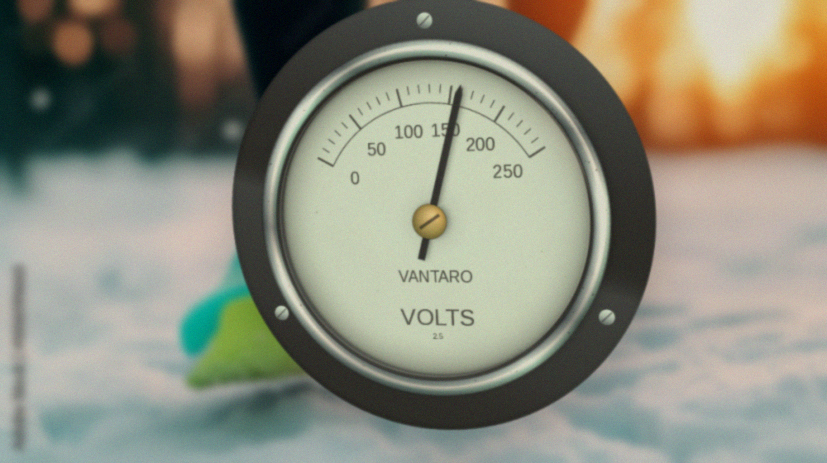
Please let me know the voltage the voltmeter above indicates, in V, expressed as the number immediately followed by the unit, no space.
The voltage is 160V
